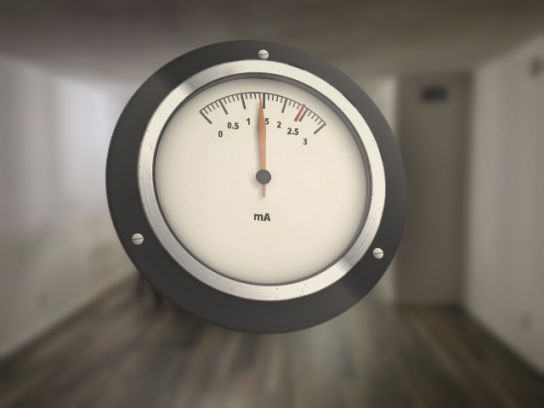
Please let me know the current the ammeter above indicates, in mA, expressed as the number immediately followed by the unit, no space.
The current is 1.4mA
